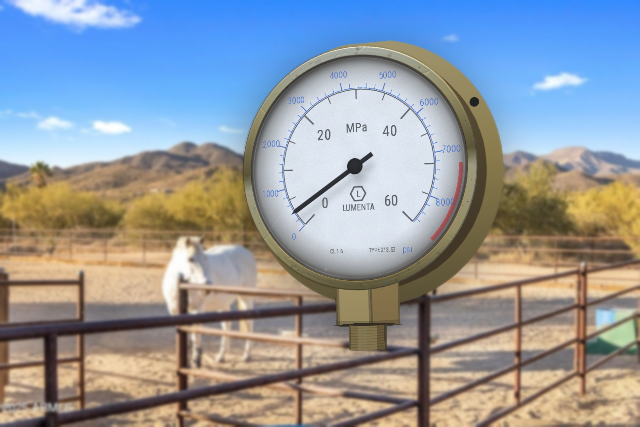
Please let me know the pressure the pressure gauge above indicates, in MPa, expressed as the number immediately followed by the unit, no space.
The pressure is 2.5MPa
